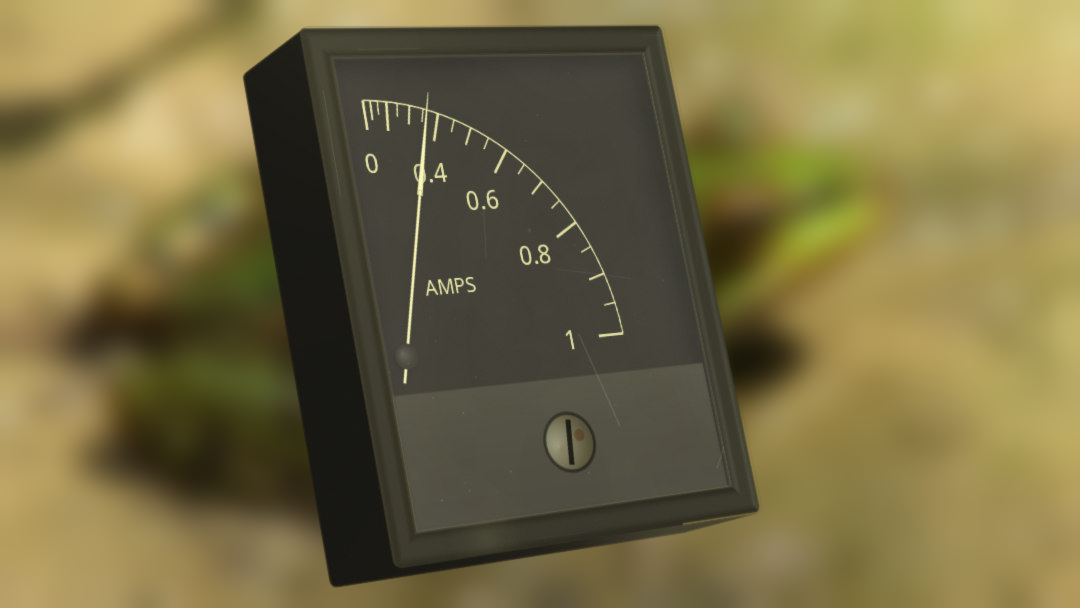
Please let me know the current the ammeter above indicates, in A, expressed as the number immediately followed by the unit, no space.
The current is 0.35A
